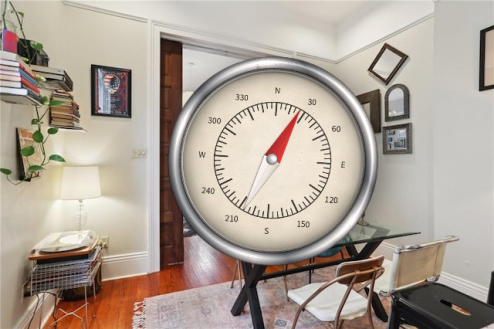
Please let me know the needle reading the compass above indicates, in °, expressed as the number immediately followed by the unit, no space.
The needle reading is 25°
